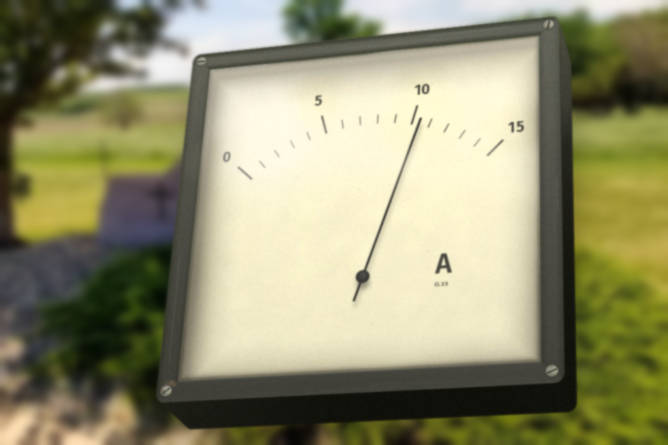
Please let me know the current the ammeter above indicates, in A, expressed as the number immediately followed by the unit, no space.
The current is 10.5A
